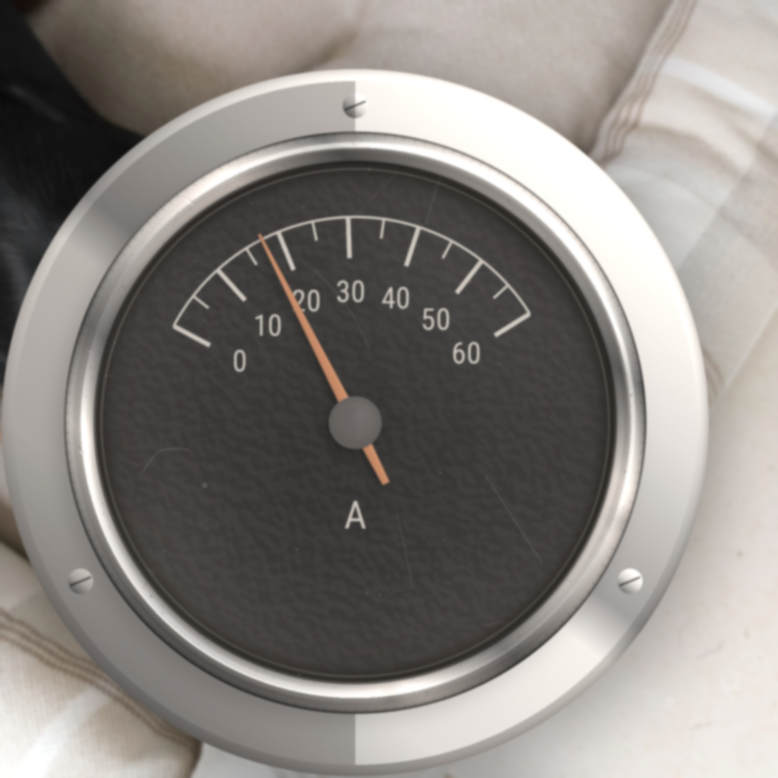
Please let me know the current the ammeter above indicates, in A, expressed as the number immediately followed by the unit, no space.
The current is 17.5A
